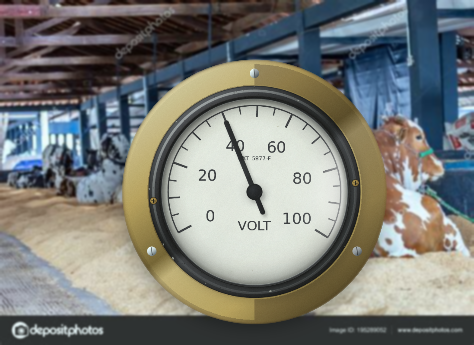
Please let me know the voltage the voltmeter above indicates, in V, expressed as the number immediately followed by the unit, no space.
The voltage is 40V
